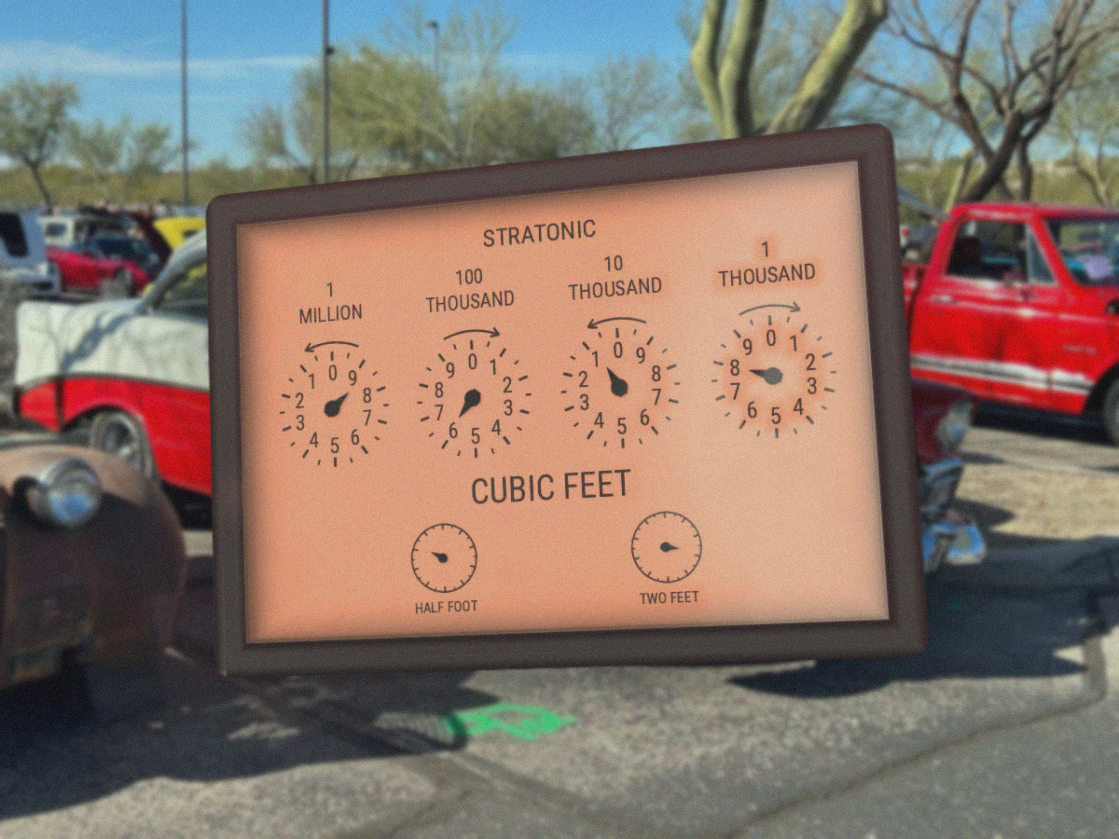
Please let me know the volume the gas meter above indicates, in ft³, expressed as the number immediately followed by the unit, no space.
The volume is 860800ft³
